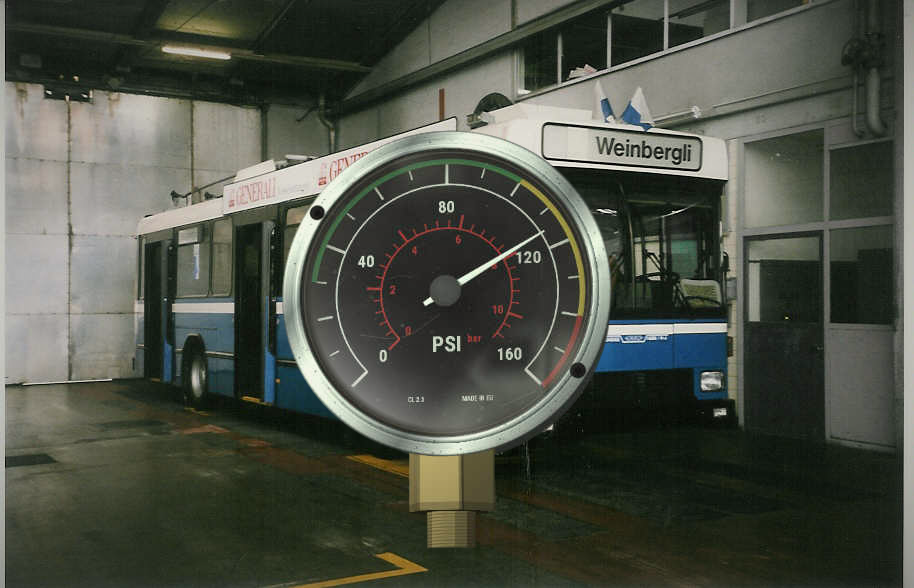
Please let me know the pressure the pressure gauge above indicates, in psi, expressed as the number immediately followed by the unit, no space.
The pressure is 115psi
